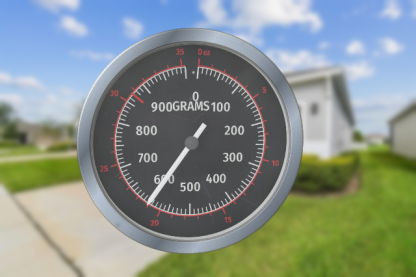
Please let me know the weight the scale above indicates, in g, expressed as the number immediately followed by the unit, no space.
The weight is 600g
